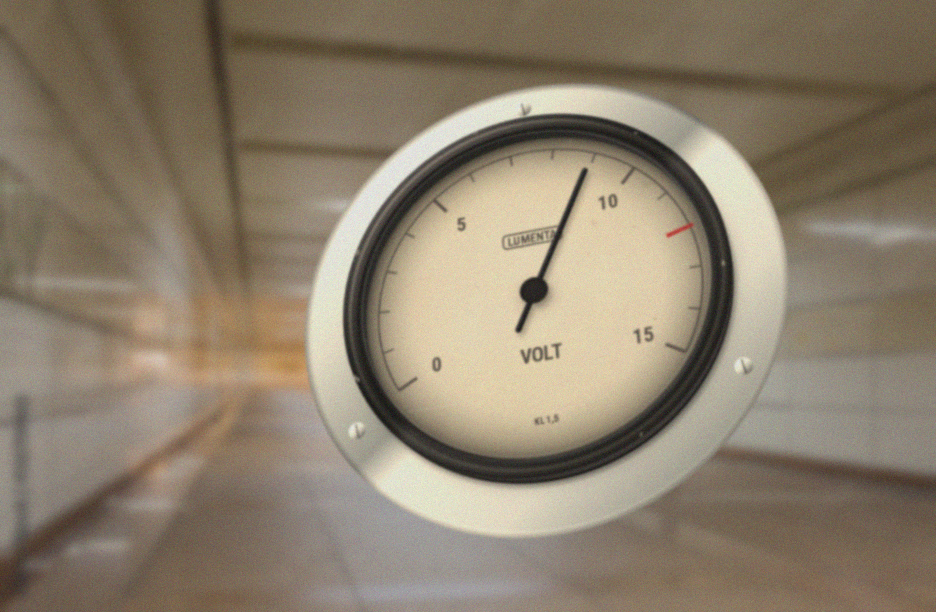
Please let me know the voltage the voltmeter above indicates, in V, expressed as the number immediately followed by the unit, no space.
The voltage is 9V
